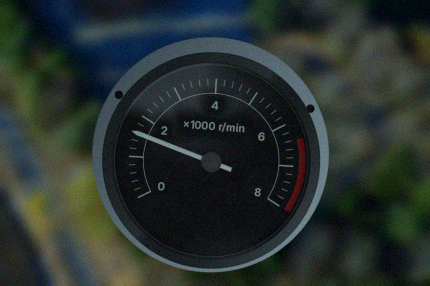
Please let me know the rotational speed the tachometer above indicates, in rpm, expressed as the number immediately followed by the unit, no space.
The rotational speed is 1600rpm
